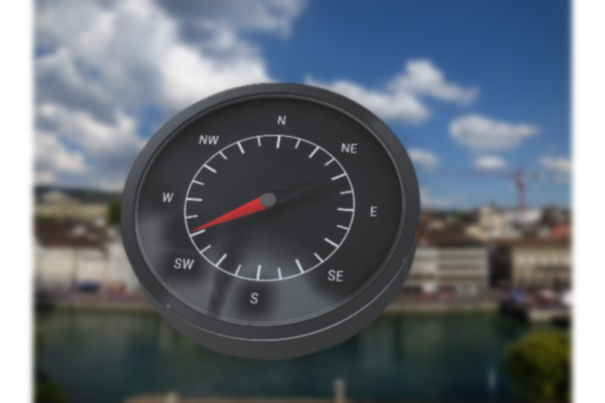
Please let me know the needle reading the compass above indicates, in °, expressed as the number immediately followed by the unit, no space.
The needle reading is 240°
